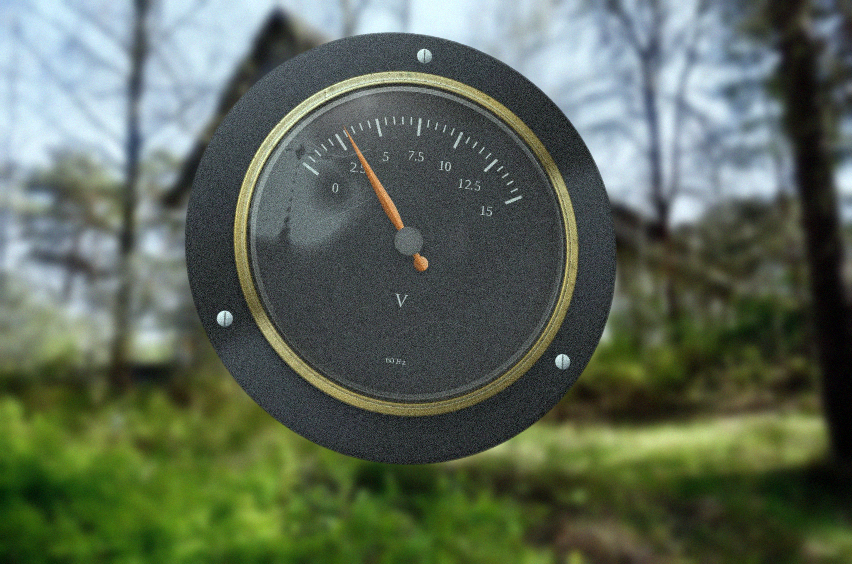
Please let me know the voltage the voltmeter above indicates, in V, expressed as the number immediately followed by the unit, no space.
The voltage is 3V
